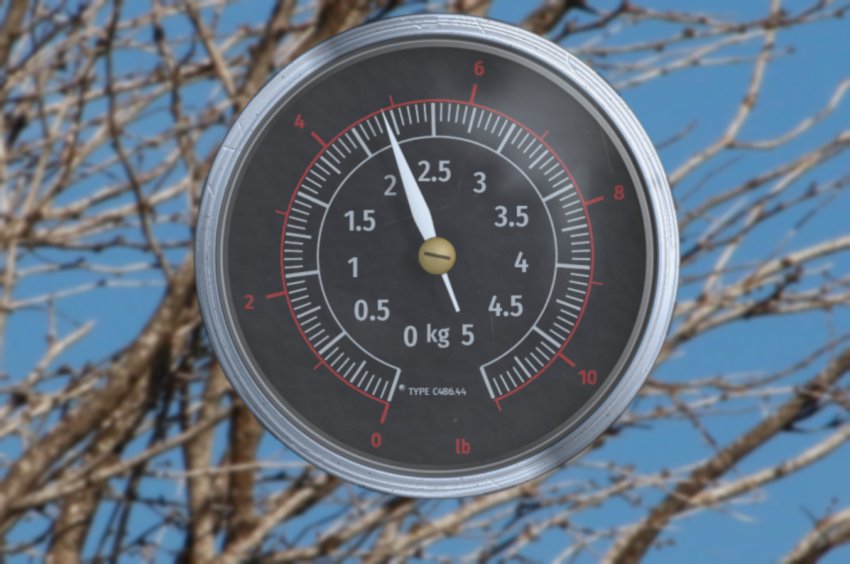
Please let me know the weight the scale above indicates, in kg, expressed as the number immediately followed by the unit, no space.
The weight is 2.2kg
